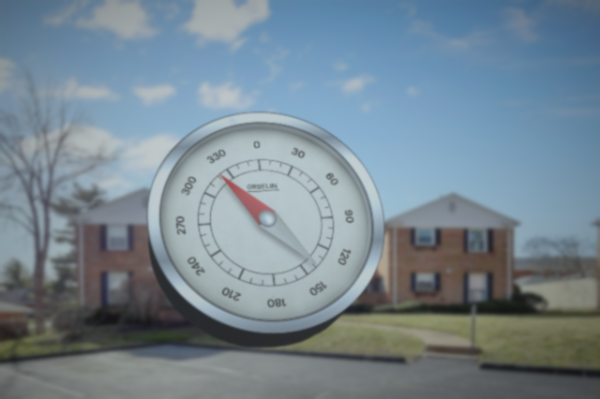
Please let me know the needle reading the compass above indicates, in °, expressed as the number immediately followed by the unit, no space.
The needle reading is 320°
